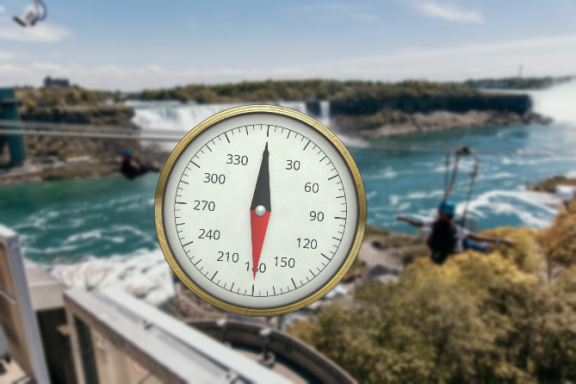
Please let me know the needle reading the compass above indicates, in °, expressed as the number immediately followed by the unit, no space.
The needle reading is 180°
